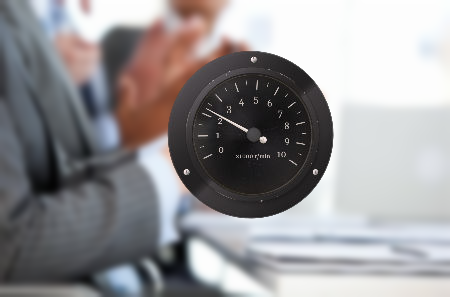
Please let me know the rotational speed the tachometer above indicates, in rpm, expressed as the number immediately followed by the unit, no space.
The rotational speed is 2250rpm
